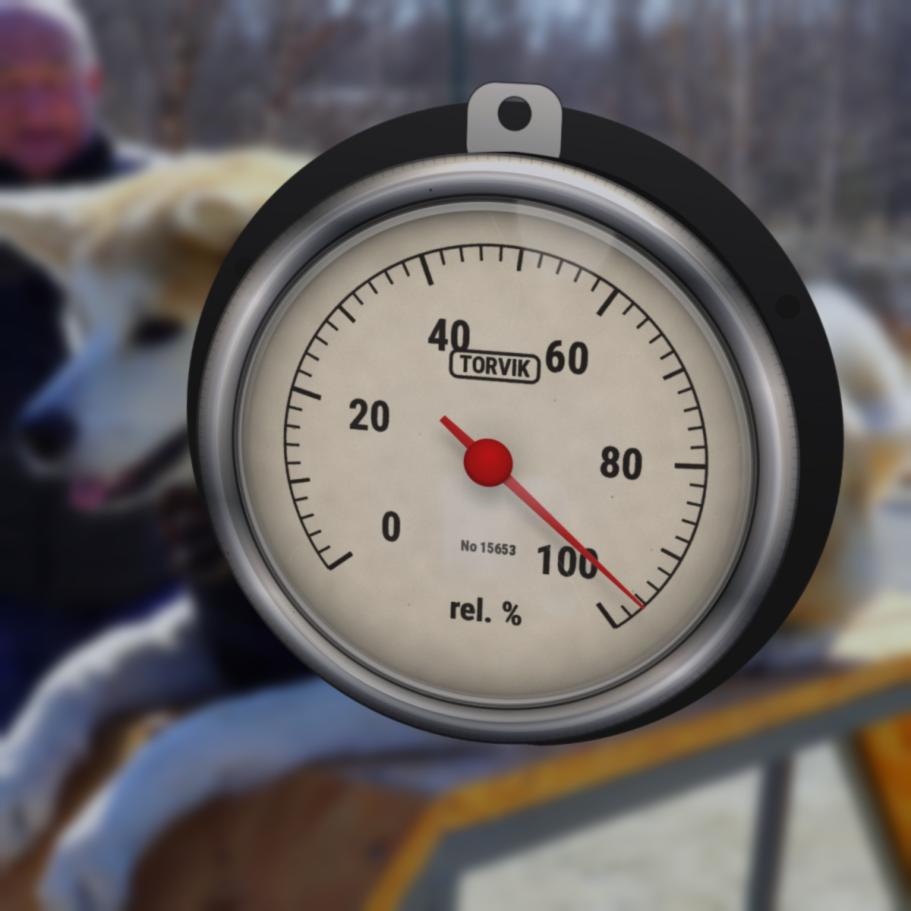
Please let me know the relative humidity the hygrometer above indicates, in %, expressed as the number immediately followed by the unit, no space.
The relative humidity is 96%
